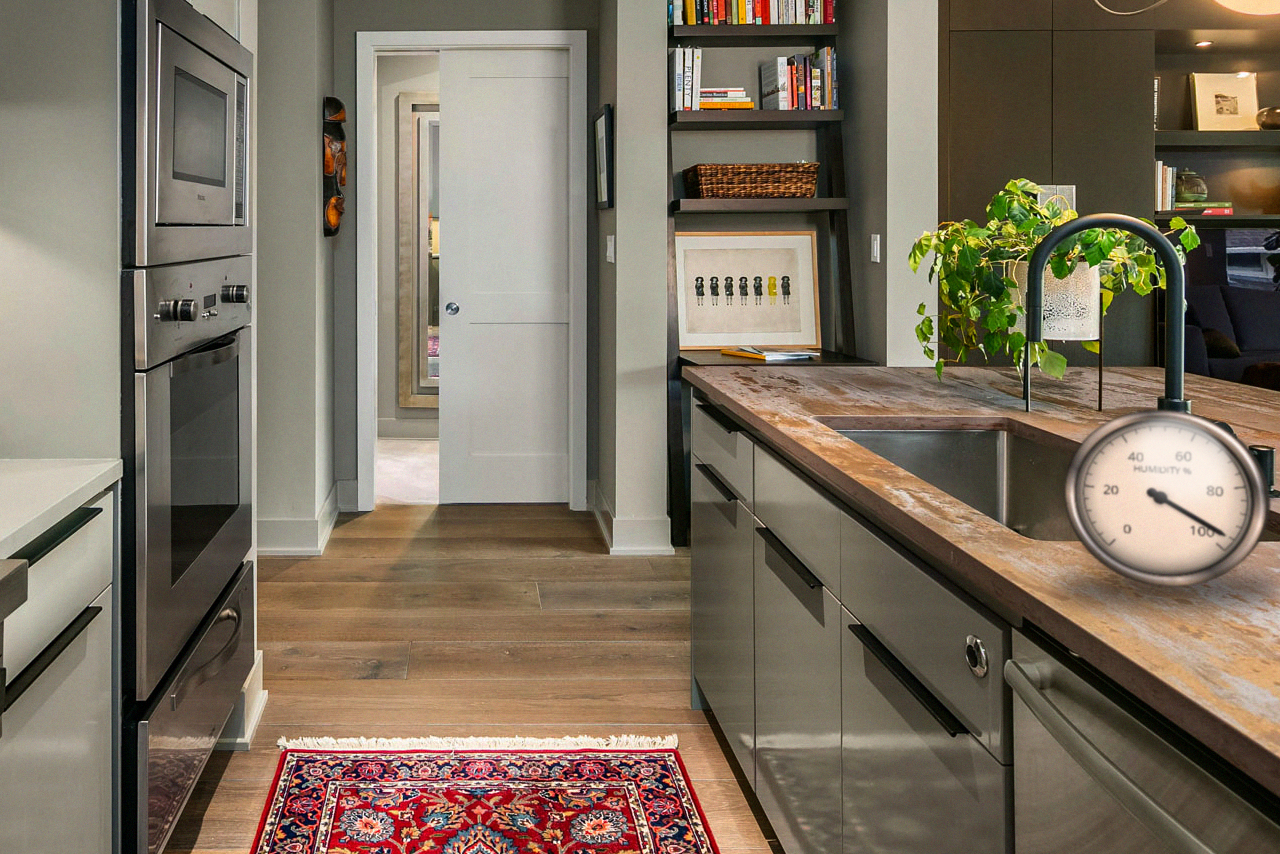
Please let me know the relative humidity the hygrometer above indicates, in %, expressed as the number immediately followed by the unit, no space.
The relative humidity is 96%
